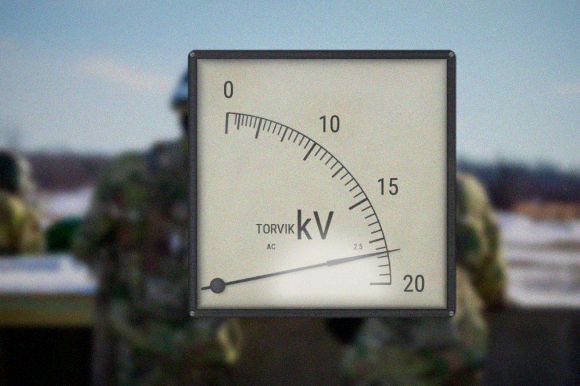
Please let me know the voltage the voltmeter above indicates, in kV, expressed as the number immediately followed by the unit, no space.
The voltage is 18.25kV
